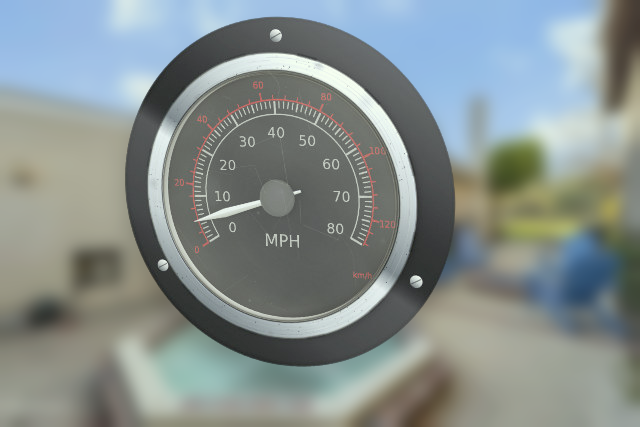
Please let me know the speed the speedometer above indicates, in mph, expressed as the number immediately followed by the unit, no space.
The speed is 5mph
